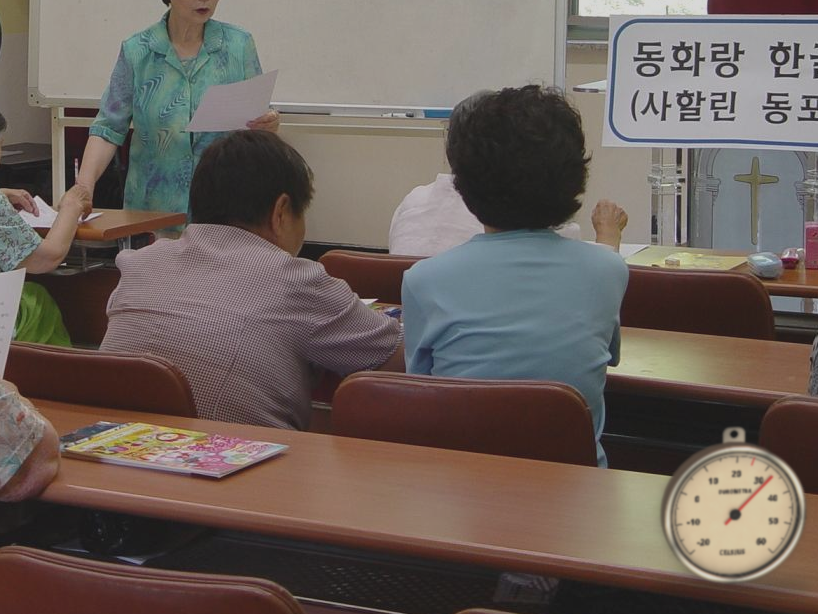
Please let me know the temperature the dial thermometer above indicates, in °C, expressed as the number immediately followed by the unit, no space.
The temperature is 32.5°C
